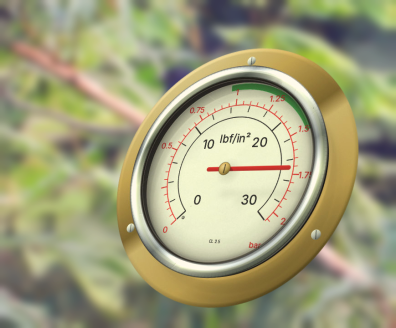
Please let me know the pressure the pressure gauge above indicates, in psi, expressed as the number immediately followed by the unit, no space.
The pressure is 25psi
